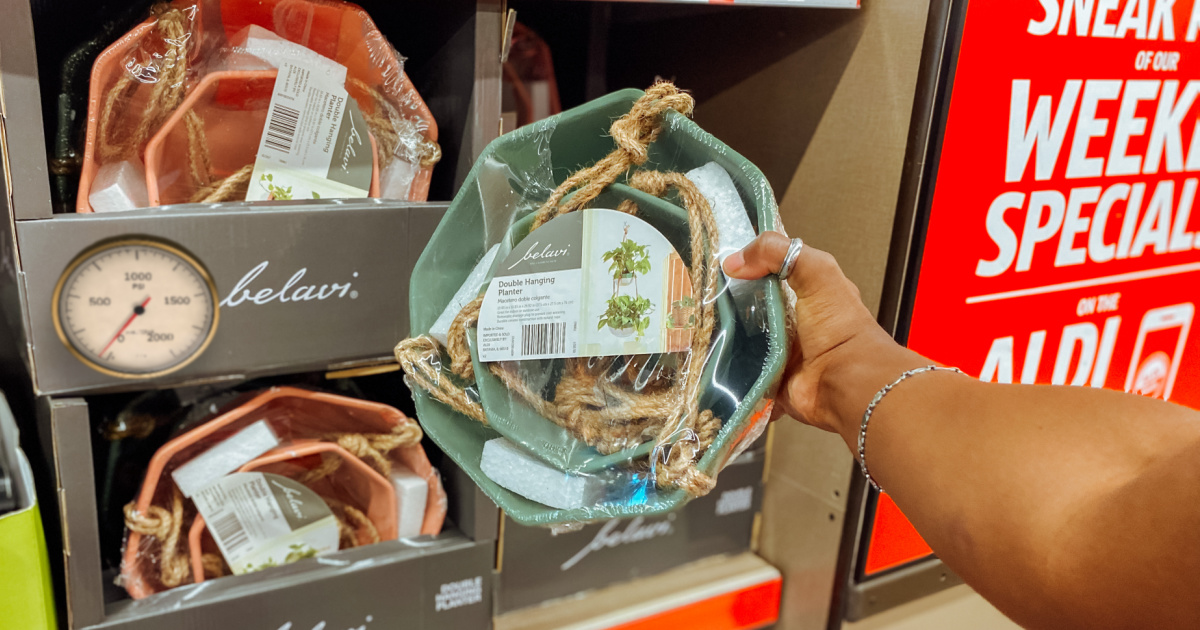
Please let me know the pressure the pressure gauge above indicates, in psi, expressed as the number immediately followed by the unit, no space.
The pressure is 50psi
